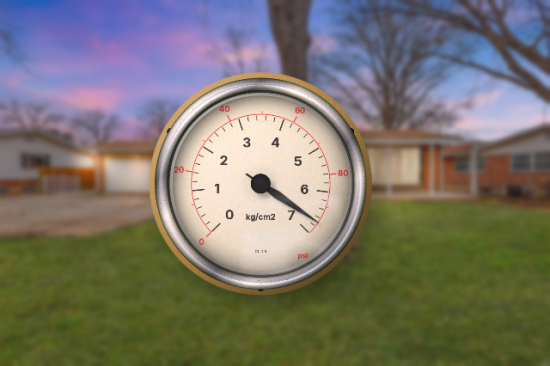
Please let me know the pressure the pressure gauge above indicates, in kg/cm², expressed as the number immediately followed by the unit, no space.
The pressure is 6.7kg/cm²
